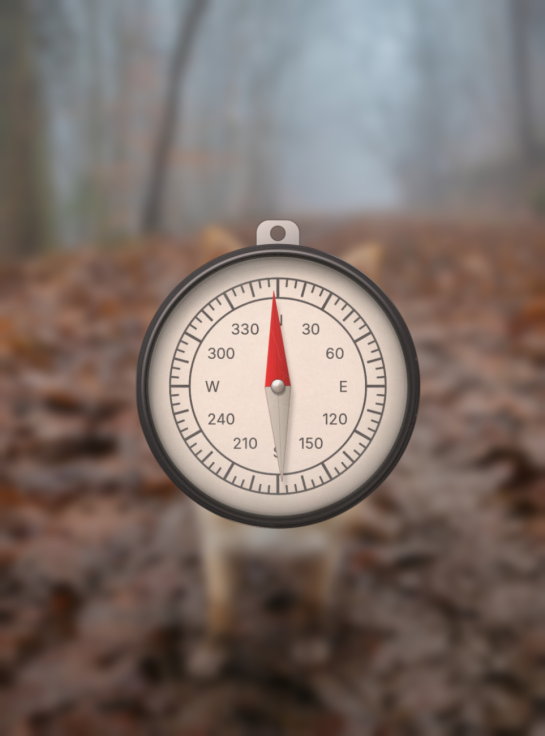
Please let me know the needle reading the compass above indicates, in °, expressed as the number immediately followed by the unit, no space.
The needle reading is 357.5°
